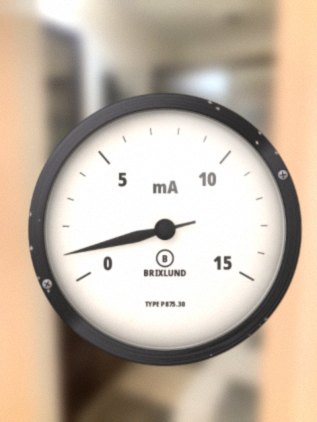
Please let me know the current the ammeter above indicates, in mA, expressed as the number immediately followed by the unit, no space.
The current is 1mA
